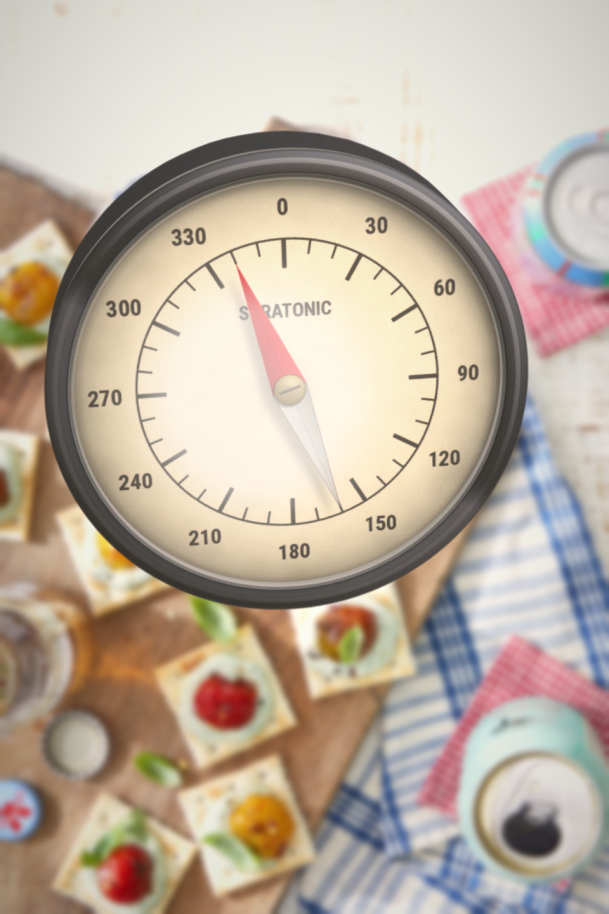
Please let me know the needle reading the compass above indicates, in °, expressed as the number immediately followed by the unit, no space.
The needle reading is 340°
